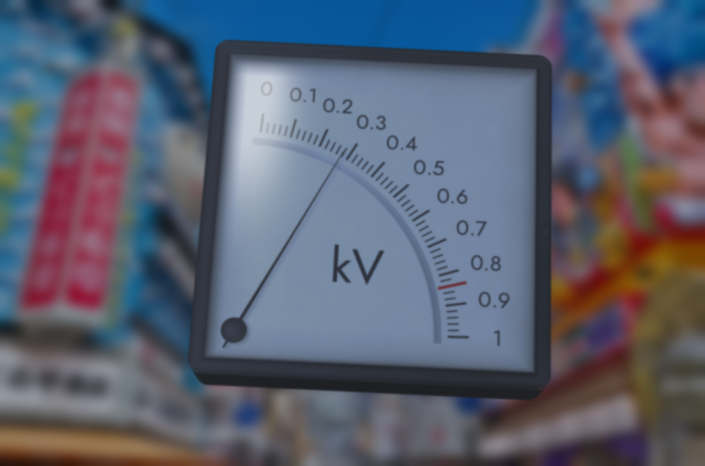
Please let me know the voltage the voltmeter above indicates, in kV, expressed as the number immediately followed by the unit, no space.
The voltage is 0.28kV
